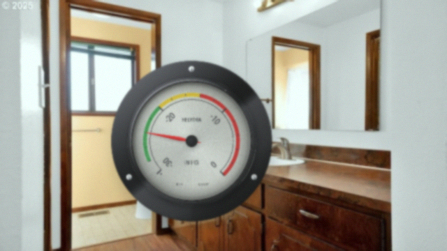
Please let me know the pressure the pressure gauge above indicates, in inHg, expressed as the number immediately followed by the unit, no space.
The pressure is -24inHg
